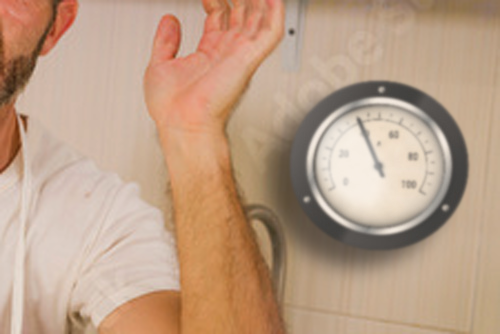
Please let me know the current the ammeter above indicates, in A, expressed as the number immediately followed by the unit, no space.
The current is 40A
